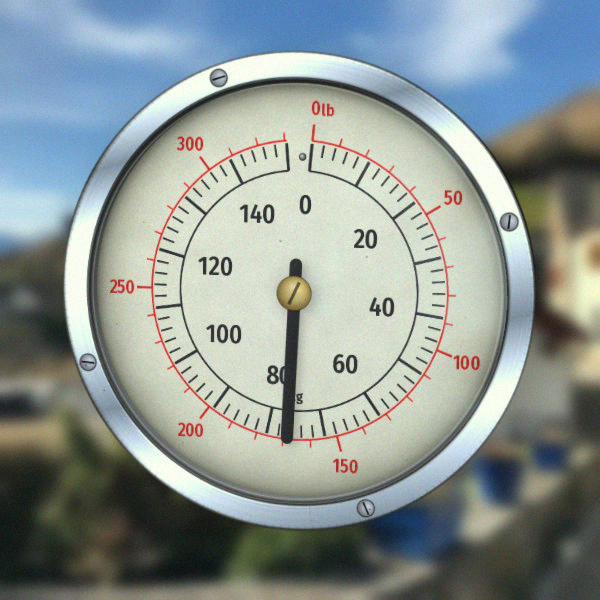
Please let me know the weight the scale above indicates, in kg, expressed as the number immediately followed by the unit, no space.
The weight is 76kg
